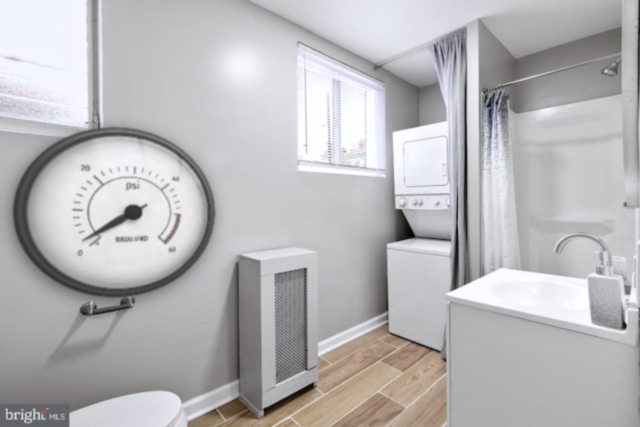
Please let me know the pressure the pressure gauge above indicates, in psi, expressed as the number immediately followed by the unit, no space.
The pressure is 2psi
